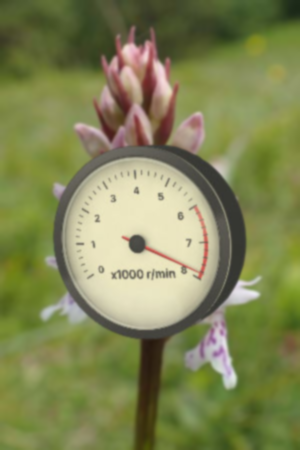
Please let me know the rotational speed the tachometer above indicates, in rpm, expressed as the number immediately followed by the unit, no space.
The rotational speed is 7800rpm
